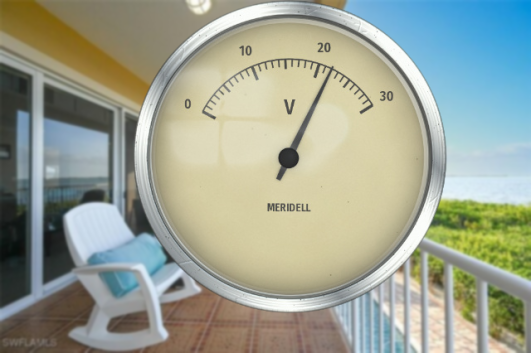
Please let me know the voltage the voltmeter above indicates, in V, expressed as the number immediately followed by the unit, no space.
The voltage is 22V
